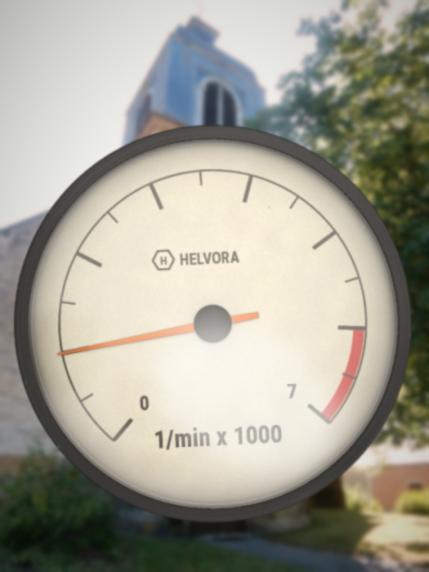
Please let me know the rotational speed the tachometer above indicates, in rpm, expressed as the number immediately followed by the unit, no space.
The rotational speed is 1000rpm
